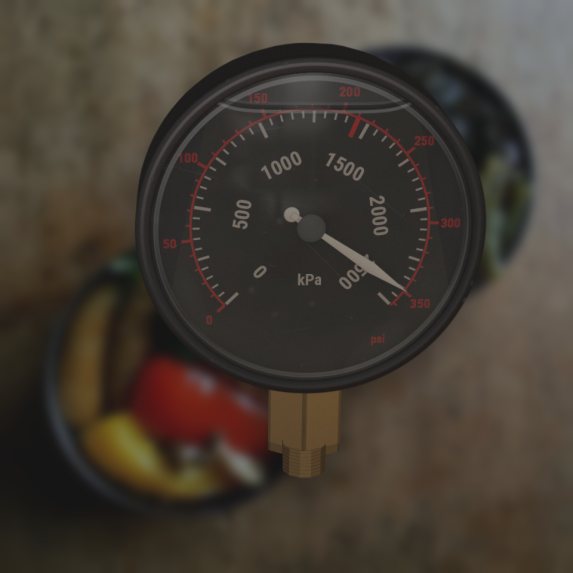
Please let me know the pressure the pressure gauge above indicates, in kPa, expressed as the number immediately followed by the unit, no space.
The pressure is 2400kPa
